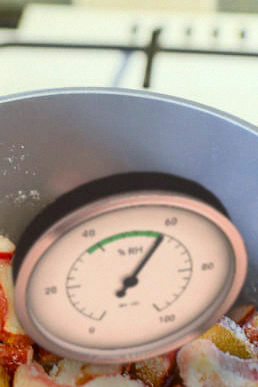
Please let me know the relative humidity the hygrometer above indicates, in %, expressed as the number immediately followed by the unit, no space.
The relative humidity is 60%
